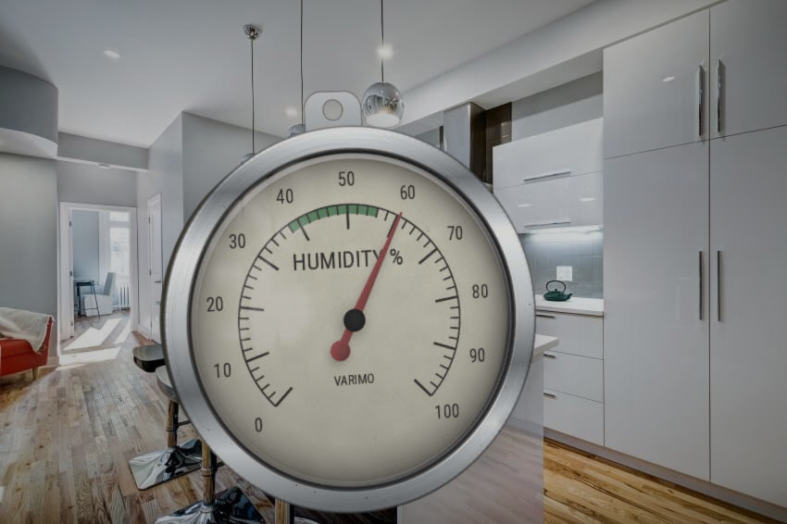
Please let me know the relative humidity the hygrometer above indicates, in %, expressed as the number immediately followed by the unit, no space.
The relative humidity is 60%
